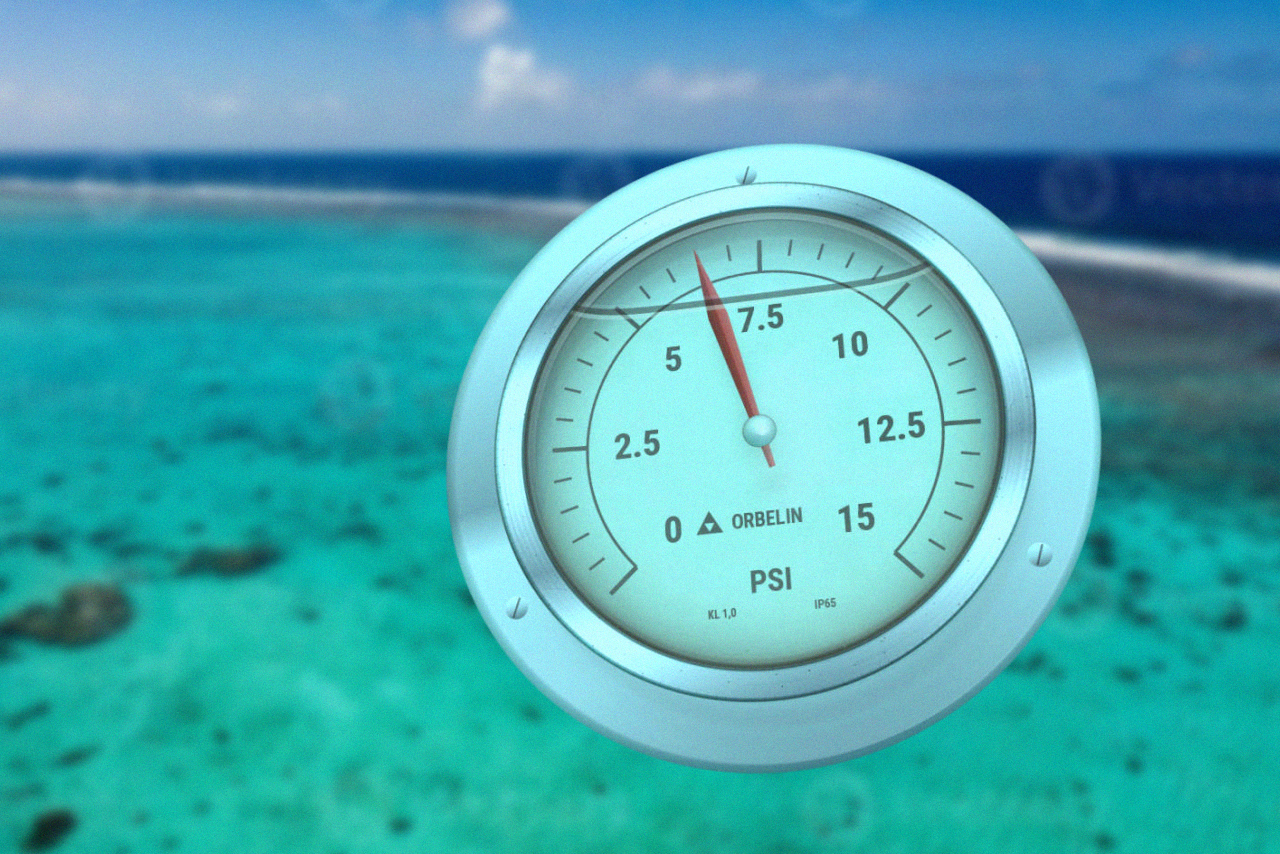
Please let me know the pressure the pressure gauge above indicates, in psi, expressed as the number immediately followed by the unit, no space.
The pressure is 6.5psi
